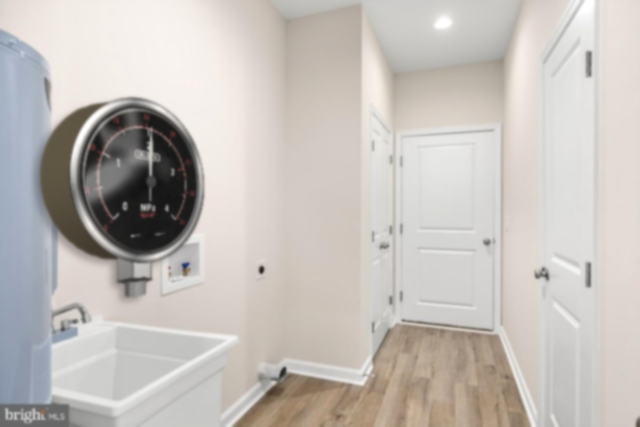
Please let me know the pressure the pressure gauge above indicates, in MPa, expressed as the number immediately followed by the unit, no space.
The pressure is 2MPa
